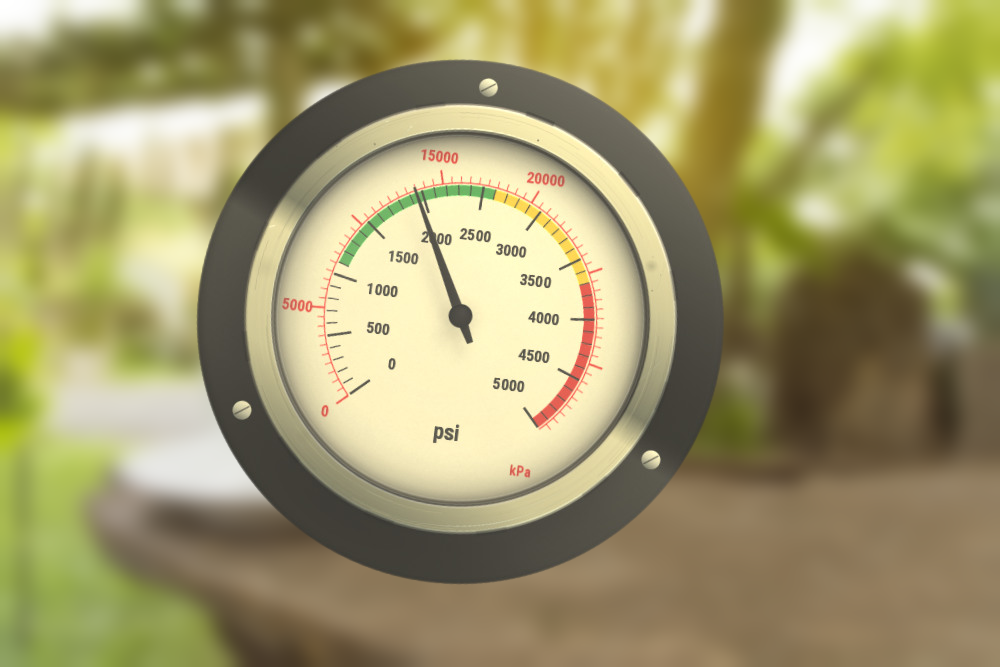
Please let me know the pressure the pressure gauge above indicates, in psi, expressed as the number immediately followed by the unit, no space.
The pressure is 1950psi
